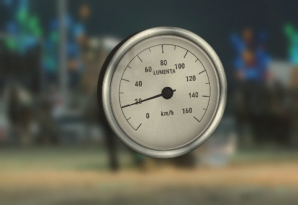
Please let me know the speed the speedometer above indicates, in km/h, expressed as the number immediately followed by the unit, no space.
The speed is 20km/h
